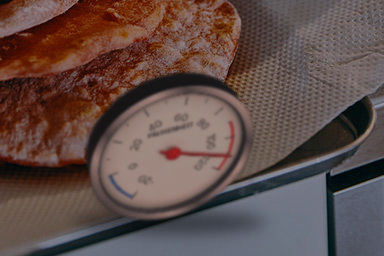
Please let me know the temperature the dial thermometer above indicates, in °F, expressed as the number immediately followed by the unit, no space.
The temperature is 110°F
